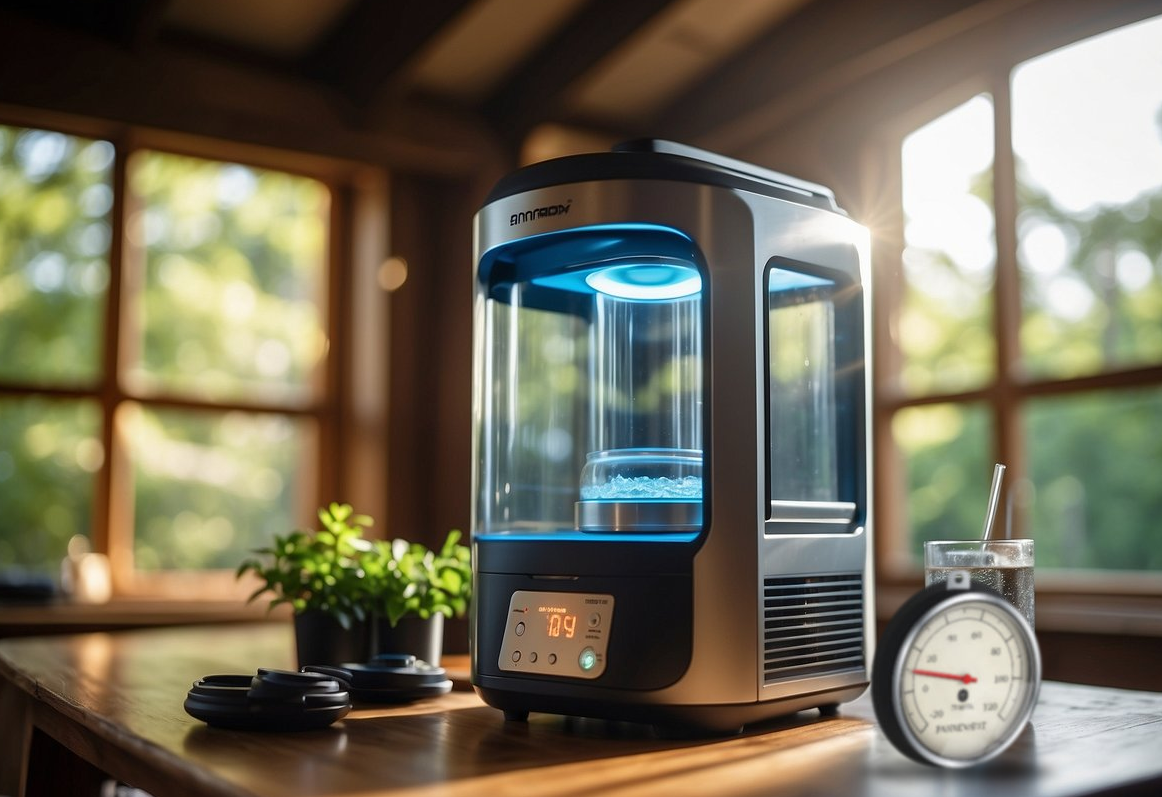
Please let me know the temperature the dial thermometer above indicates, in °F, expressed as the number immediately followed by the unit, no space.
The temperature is 10°F
